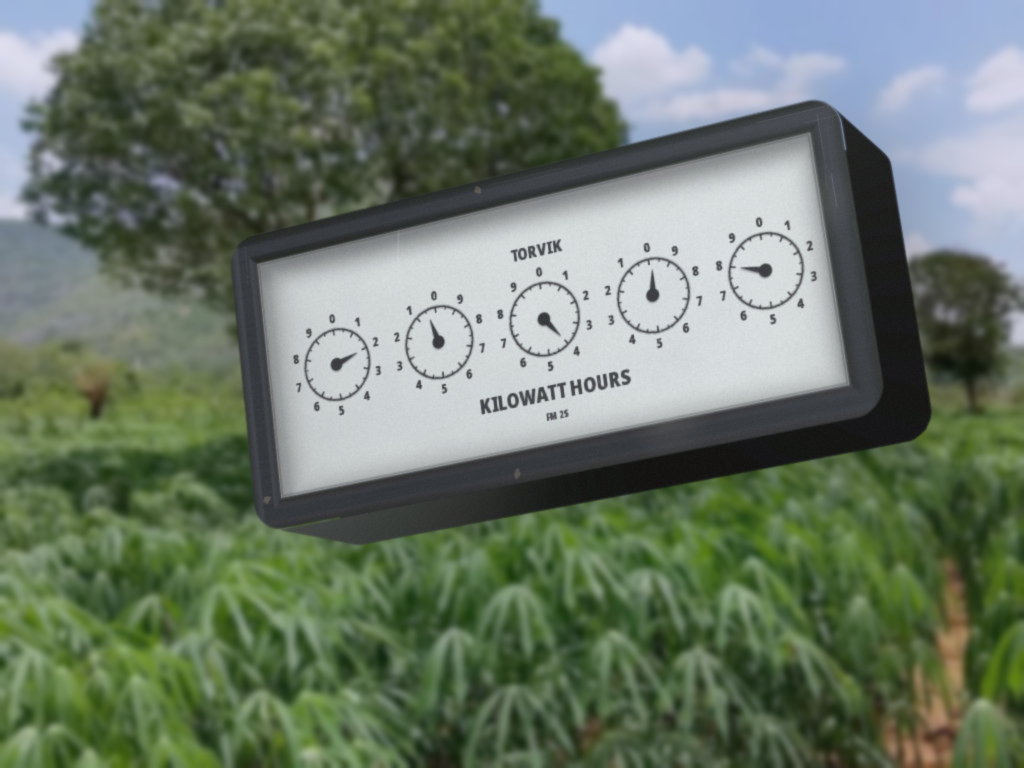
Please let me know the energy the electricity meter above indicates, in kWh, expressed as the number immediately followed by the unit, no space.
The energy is 20398kWh
